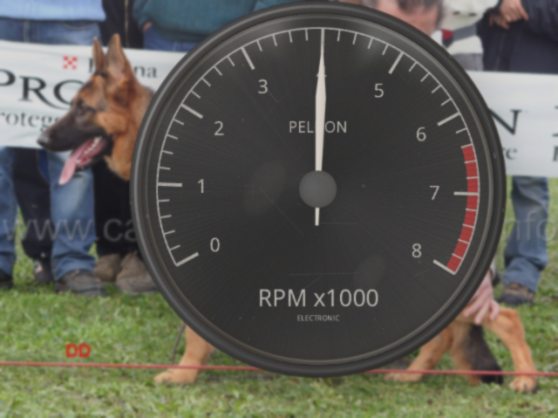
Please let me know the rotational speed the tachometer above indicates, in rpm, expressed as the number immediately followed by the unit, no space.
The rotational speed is 4000rpm
